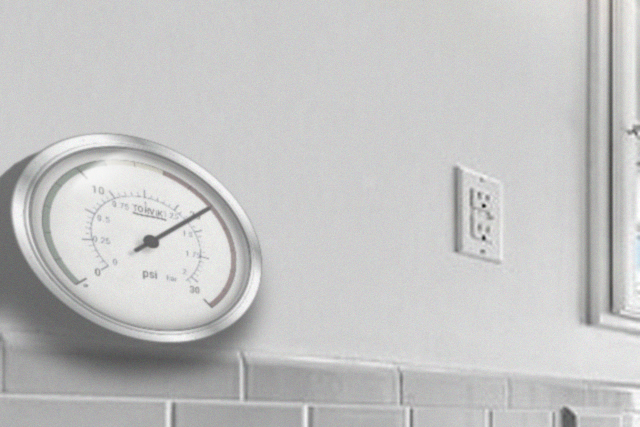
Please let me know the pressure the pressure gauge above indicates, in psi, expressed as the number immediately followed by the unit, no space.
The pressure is 20psi
